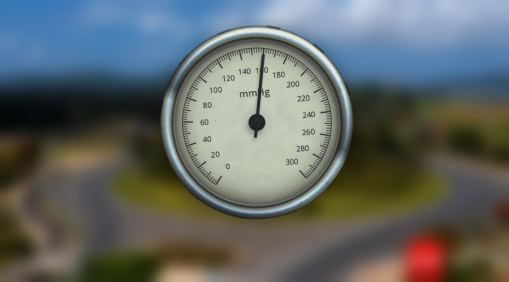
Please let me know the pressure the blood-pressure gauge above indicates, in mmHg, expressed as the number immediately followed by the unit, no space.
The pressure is 160mmHg
